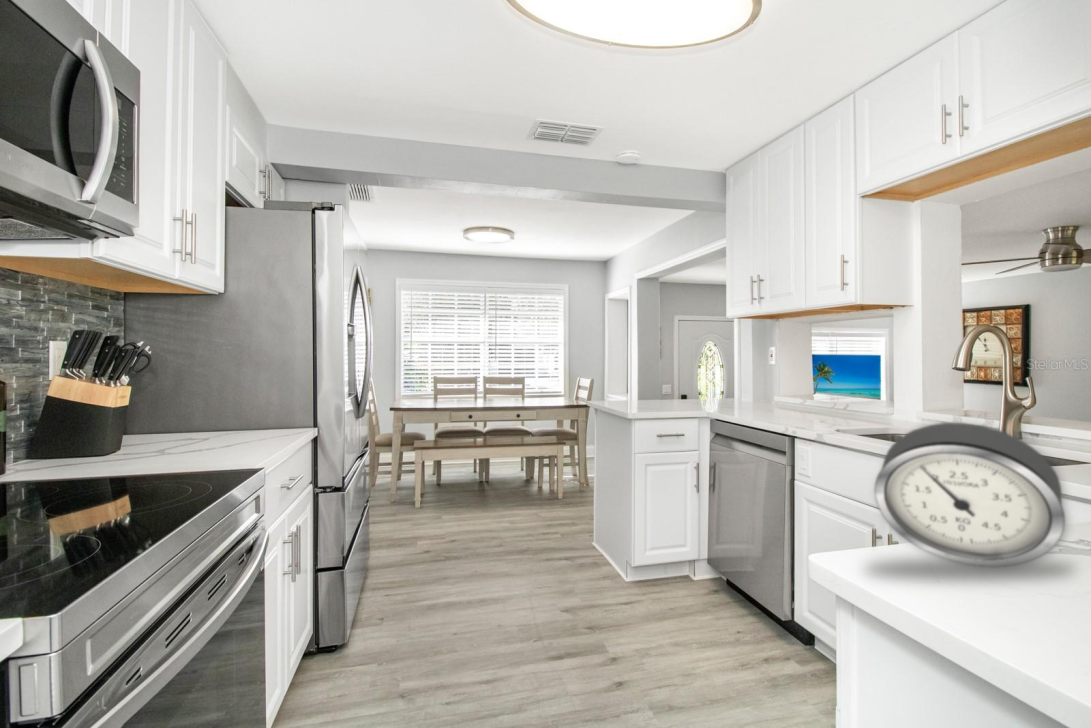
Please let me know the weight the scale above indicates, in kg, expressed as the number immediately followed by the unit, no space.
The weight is 2kg
